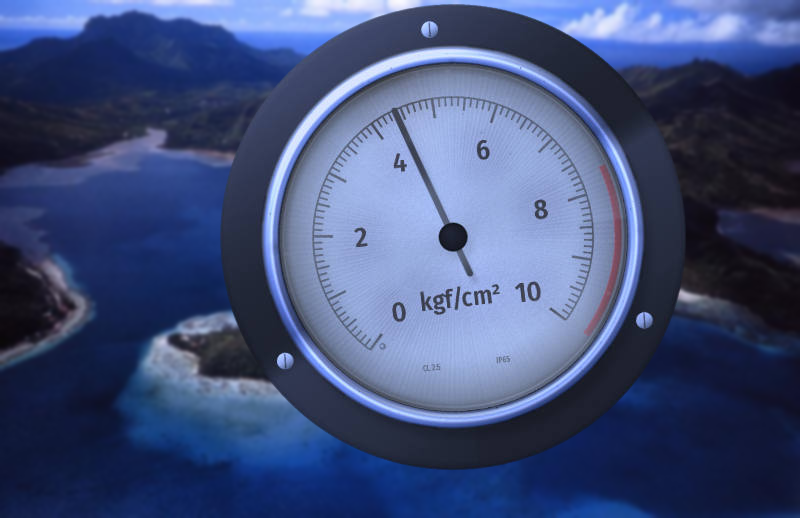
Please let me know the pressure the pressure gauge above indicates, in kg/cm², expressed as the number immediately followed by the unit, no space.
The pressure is 4.4kg/cm²
